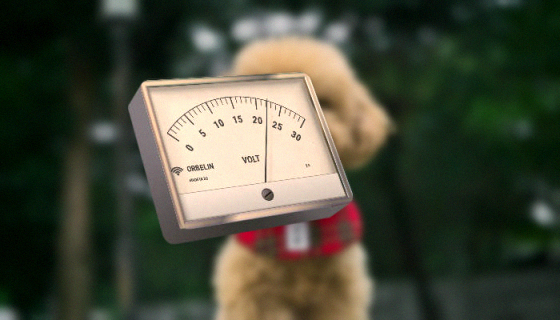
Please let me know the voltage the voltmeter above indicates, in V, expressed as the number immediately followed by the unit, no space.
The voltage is 22V
